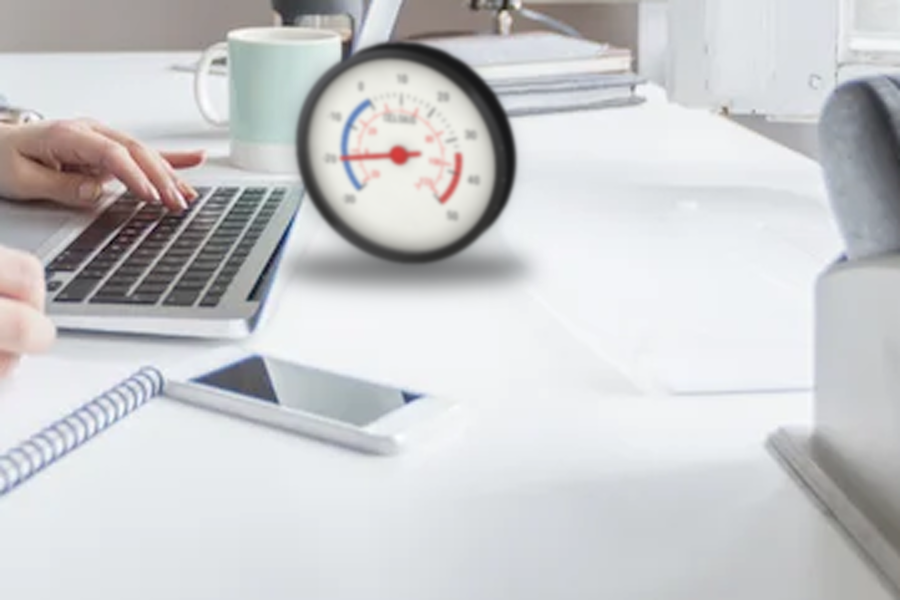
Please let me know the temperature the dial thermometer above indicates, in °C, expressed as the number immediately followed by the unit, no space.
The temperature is -20°C
